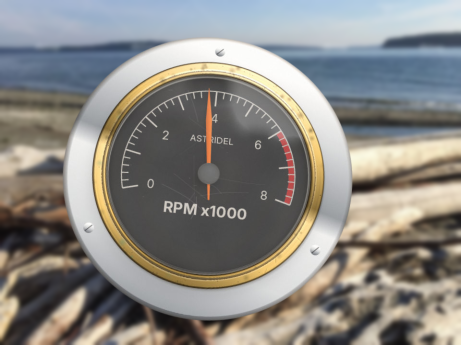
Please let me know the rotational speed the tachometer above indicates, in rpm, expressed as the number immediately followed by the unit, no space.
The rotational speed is 3800rpm
